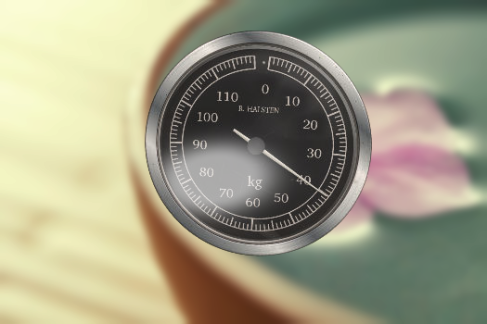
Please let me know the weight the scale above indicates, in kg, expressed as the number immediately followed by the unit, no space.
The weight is 40kg
